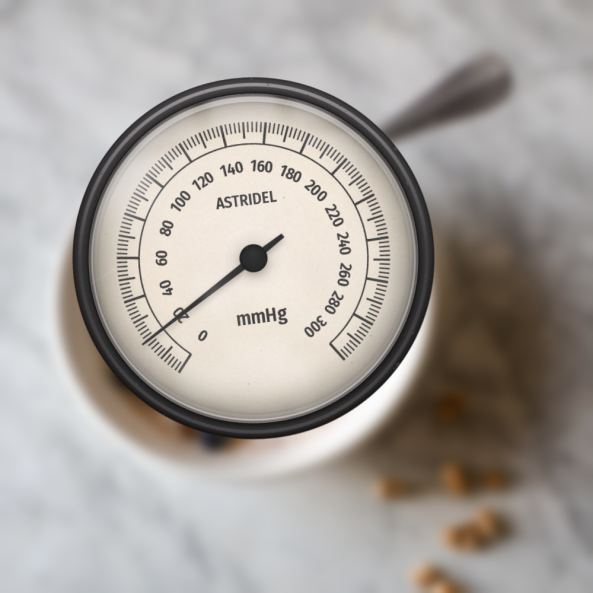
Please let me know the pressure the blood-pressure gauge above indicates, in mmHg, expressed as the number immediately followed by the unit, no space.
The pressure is 20mmHg
